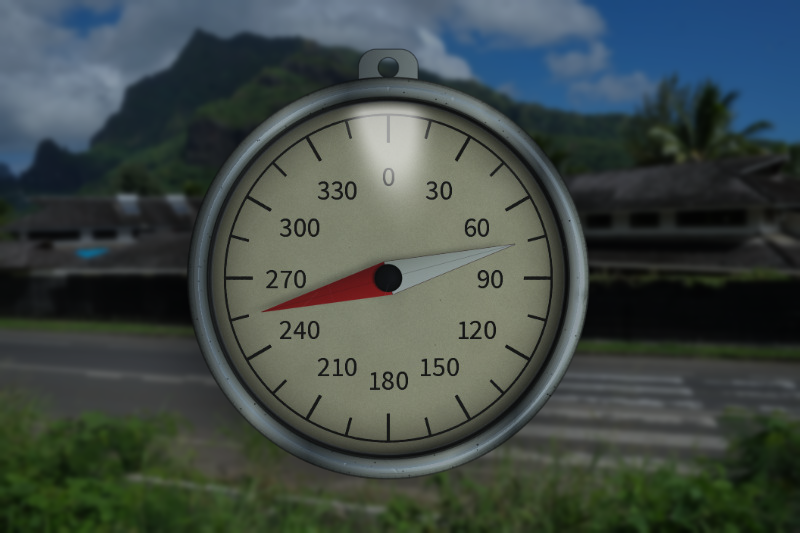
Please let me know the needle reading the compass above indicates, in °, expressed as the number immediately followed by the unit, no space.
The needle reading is 255°
